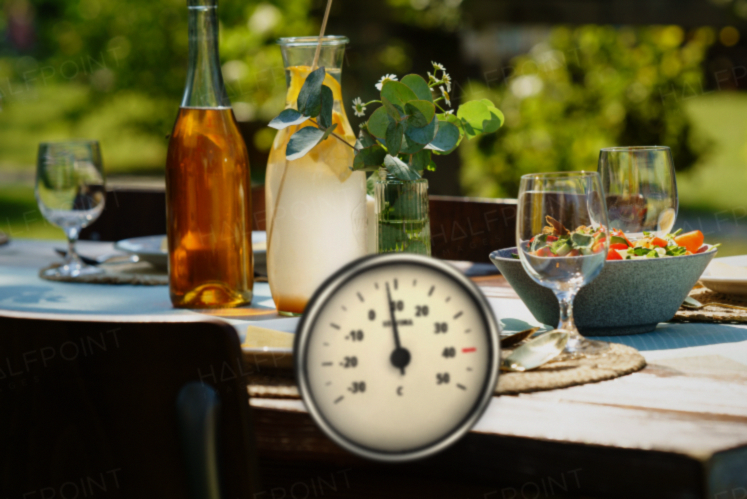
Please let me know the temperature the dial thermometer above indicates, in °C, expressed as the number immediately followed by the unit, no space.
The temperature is 7.5°C
